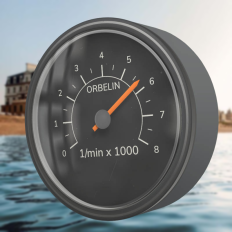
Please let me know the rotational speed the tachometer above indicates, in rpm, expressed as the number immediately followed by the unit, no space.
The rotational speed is 5750rpm
